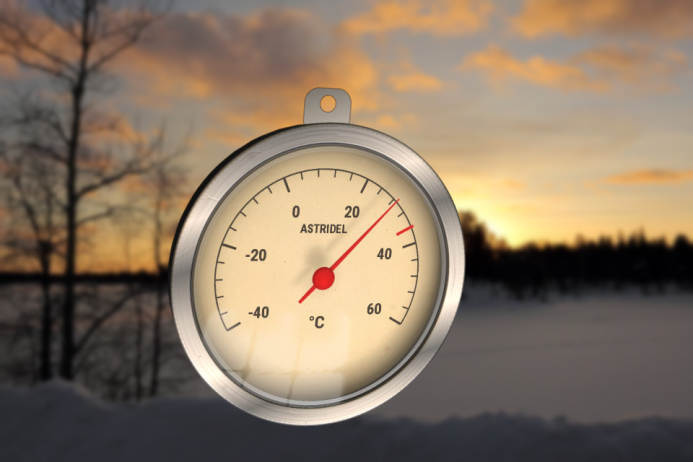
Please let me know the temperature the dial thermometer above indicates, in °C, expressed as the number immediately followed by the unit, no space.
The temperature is 28°C
